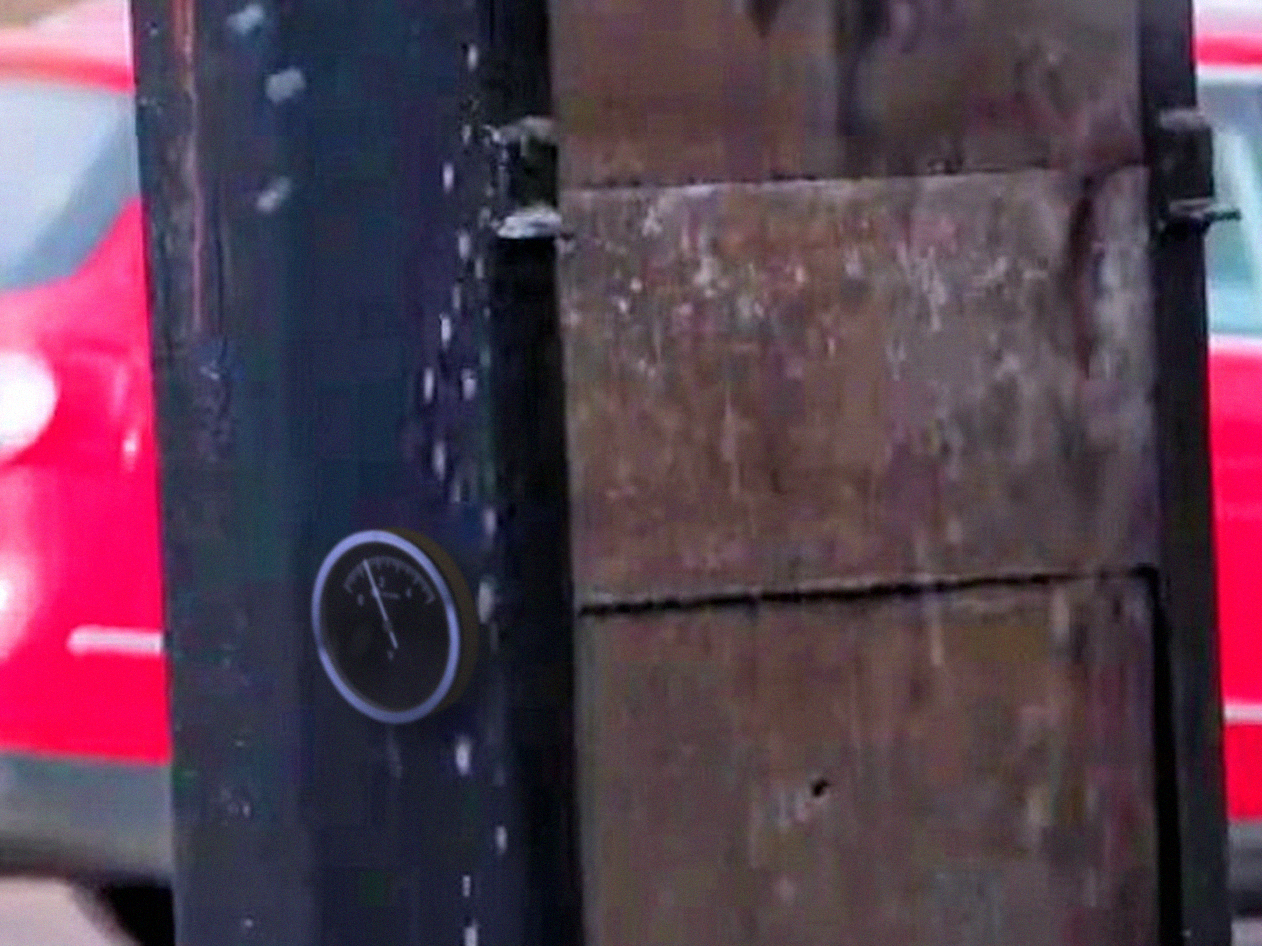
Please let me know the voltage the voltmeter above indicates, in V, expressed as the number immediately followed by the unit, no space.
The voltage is 1.5V
